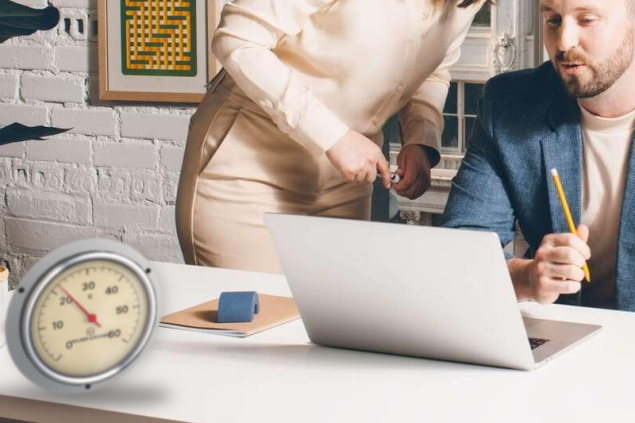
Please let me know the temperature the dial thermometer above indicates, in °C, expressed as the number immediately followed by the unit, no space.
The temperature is 22°C
